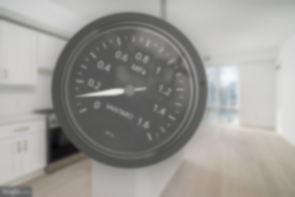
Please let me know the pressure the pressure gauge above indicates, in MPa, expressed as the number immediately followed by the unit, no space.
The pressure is 0.1MPa
